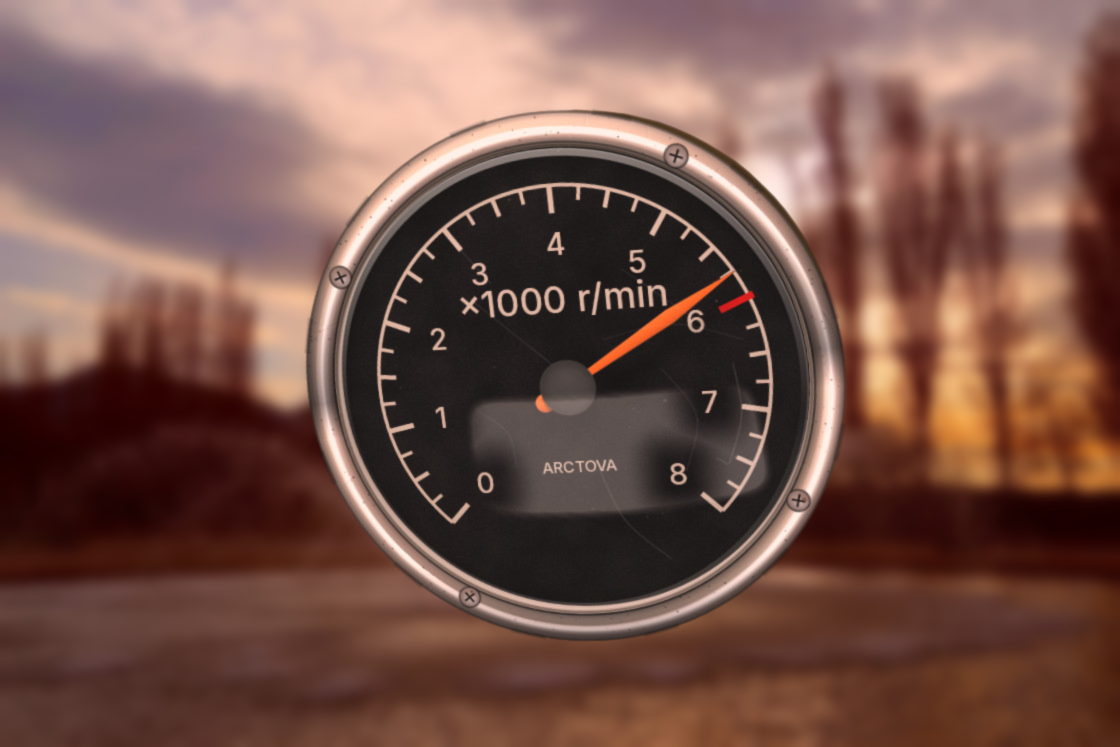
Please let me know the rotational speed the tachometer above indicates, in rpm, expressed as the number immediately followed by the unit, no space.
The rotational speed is 5750rpm
